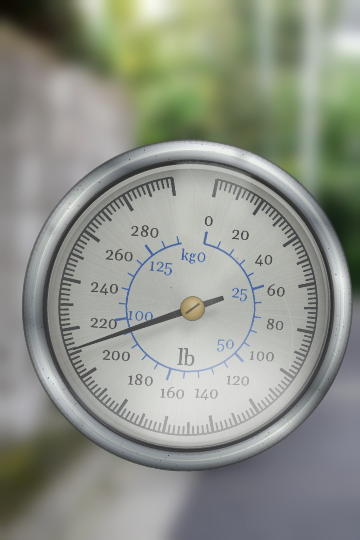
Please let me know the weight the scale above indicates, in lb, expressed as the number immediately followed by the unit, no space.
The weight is 212lb
